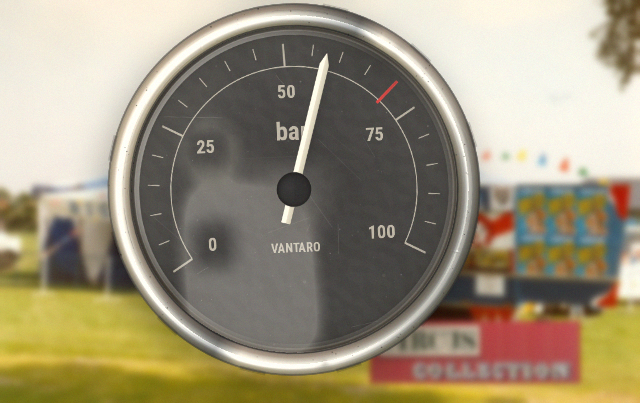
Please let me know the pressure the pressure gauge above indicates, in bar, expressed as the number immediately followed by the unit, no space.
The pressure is 57.5bar
